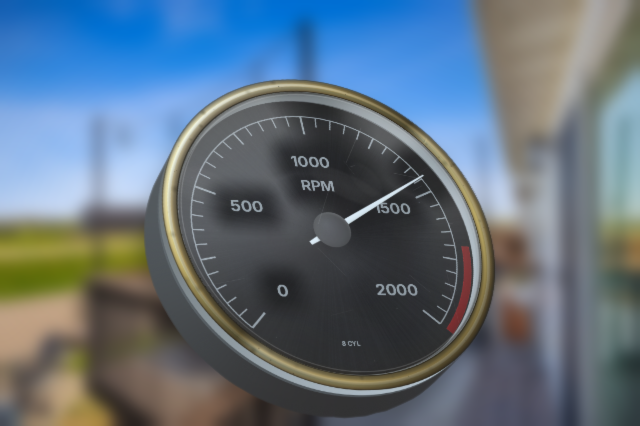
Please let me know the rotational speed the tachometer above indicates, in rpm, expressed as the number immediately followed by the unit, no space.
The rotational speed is 1450rpm
